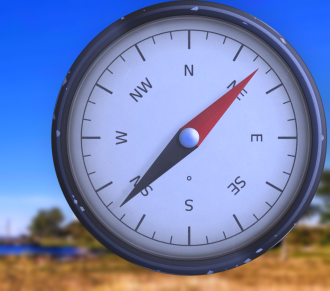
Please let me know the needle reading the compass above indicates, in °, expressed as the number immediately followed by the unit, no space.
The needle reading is 45°
